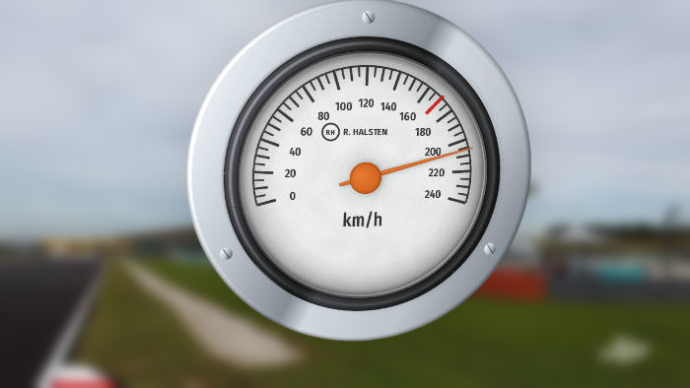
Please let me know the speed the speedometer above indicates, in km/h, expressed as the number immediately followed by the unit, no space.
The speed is 205km/h
